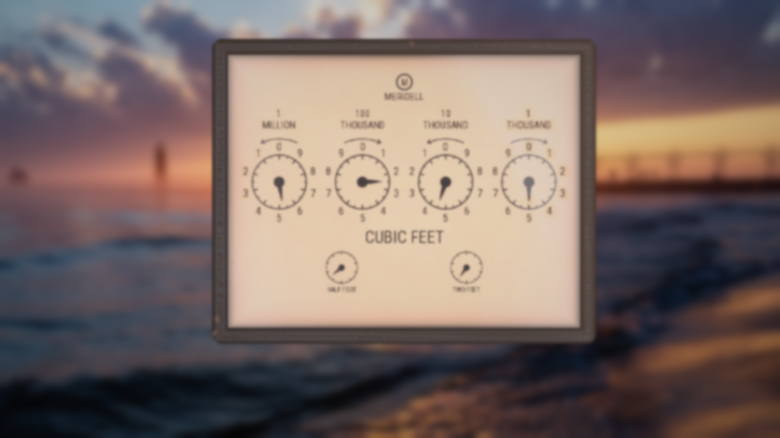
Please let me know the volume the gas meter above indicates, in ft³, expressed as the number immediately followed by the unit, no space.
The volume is 524500ft³
